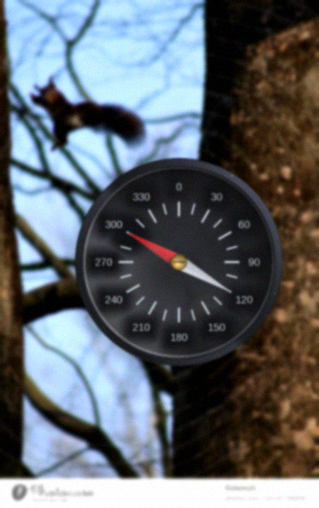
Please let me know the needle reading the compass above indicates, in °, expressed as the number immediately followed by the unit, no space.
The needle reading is 300°
